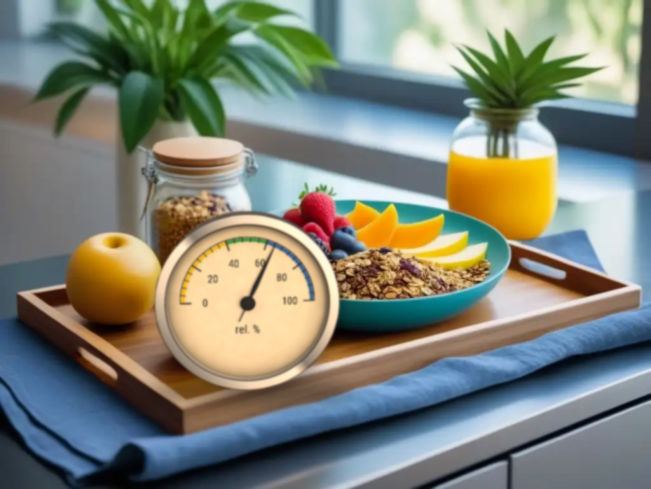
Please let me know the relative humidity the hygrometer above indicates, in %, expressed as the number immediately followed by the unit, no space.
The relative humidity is 64%
